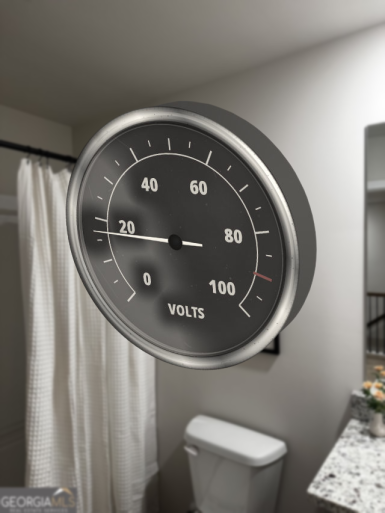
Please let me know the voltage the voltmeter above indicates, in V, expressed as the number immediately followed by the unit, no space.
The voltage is 17.5V
